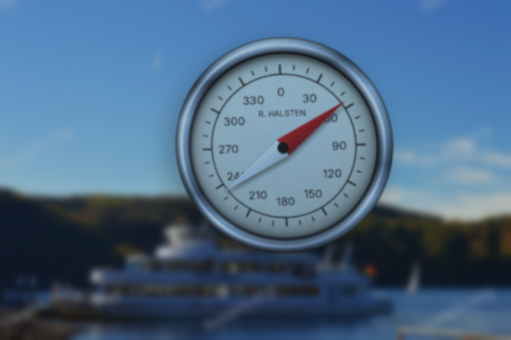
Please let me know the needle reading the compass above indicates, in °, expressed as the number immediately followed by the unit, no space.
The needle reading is 55°
